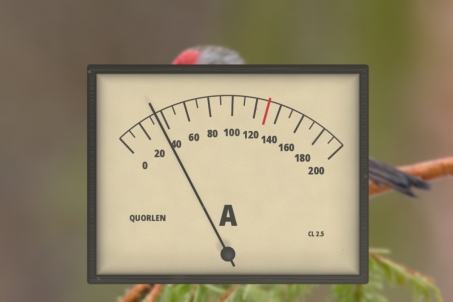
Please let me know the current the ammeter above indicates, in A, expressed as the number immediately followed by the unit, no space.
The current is 35A
